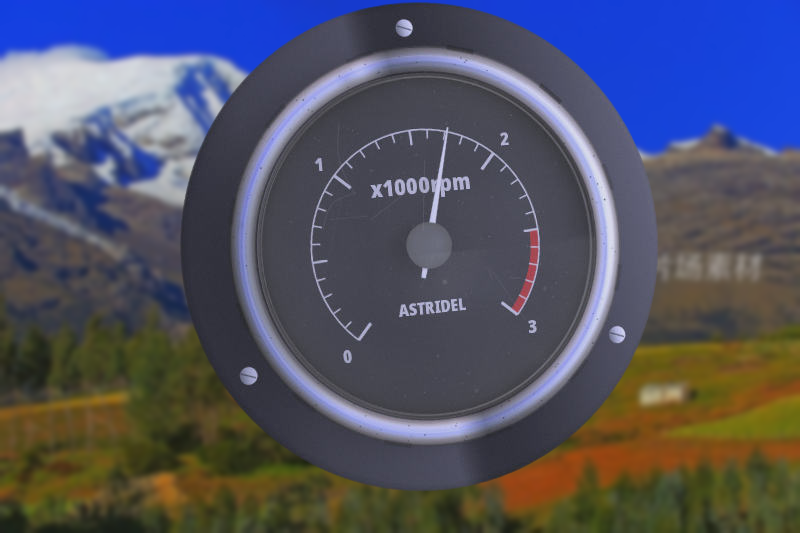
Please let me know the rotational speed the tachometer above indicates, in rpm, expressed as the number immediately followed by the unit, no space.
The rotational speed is 1700rpm
